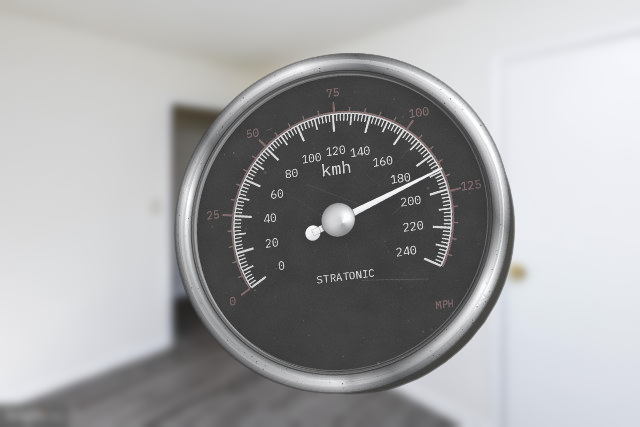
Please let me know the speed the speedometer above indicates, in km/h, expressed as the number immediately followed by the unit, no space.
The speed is 190km/h
